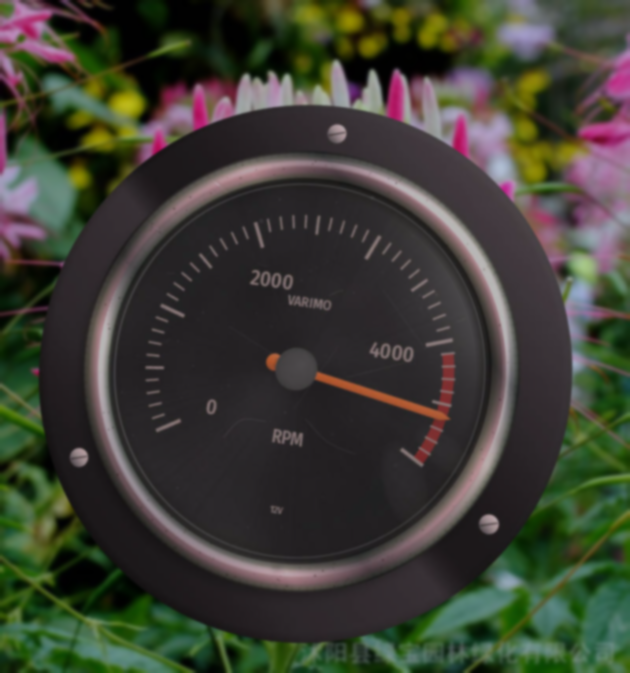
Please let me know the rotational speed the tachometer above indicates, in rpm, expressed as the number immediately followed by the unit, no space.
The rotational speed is 4600rpm
